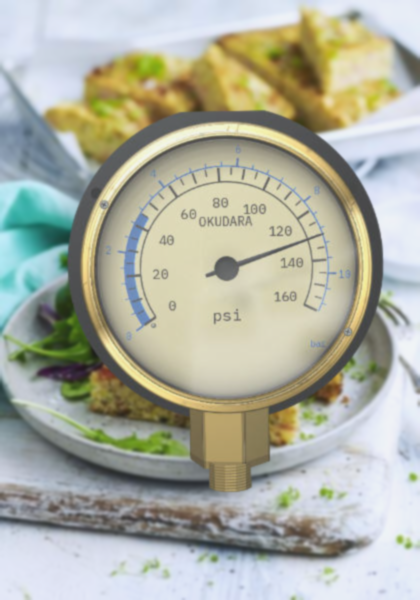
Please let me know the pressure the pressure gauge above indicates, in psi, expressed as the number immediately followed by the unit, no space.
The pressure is 130psi
